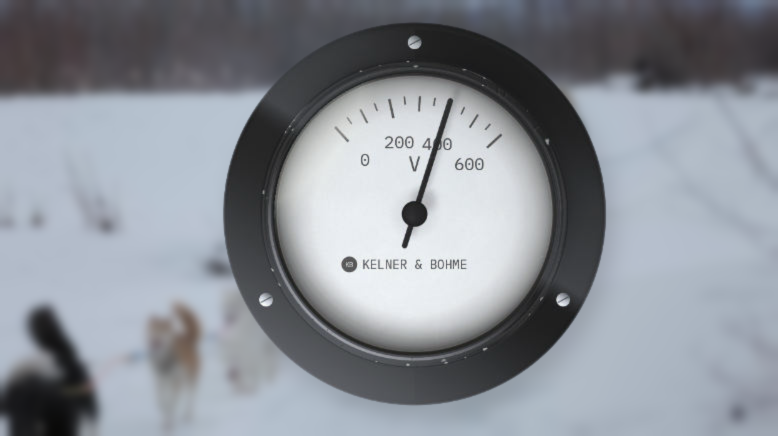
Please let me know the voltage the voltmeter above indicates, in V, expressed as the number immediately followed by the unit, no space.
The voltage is 400V
